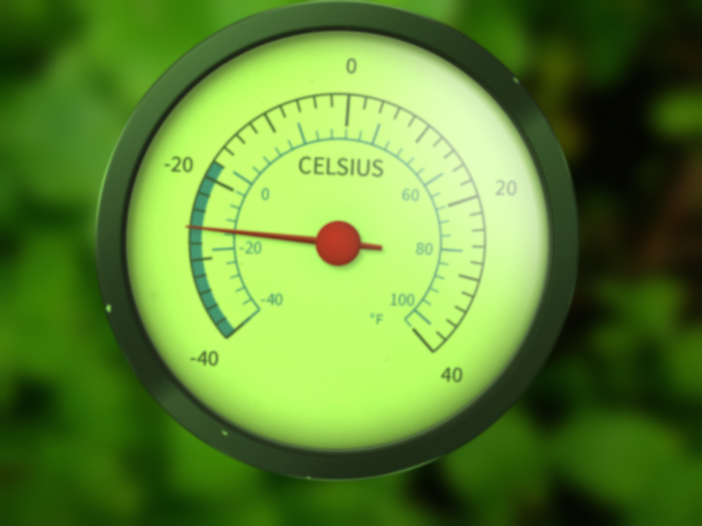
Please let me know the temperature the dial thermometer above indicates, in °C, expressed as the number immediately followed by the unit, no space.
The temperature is -26°C
